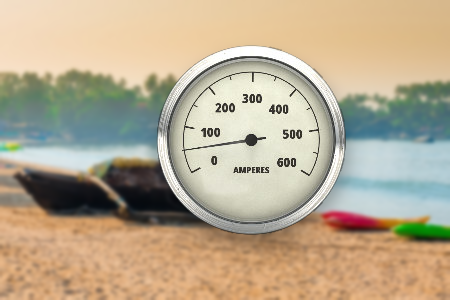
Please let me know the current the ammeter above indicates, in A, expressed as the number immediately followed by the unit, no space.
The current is 50A
